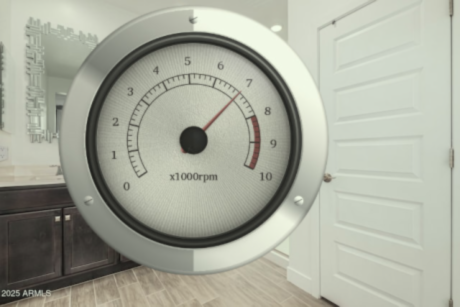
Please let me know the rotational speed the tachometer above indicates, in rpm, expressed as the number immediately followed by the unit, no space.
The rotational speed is 7000rpm
